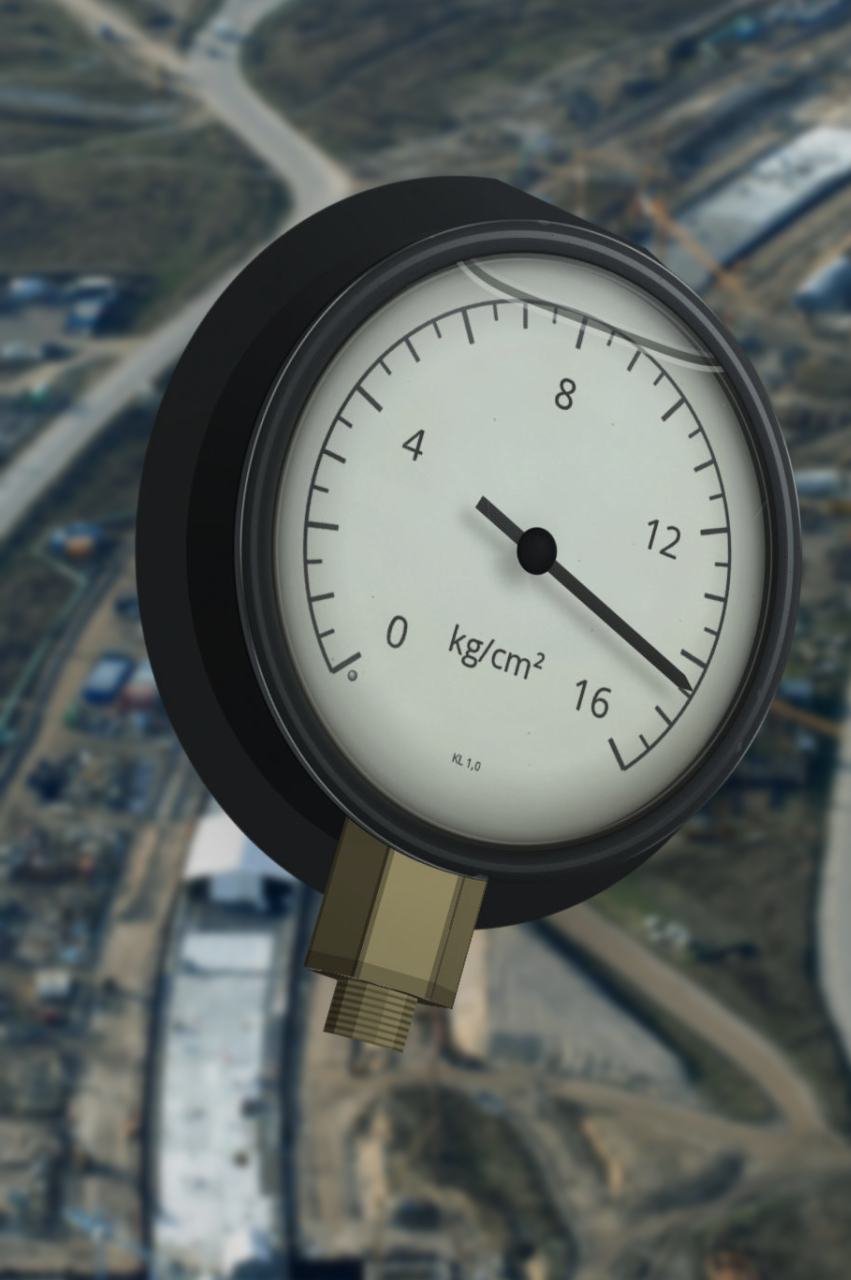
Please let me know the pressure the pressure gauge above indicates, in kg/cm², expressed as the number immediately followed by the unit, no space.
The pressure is 14.5kg/cm²
